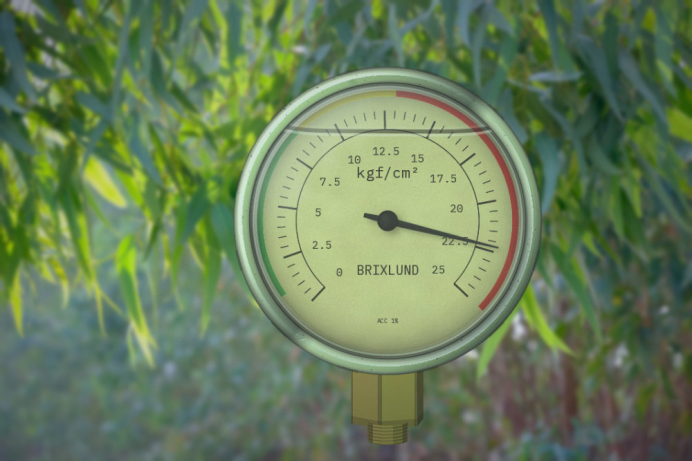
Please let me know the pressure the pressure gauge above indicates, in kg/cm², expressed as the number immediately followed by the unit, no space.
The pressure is 22.25kg/cm²
